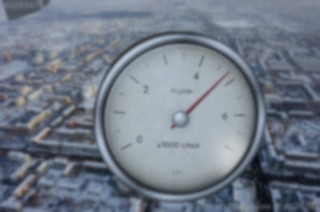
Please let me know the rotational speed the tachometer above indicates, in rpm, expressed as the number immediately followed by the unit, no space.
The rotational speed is 4750rpm
